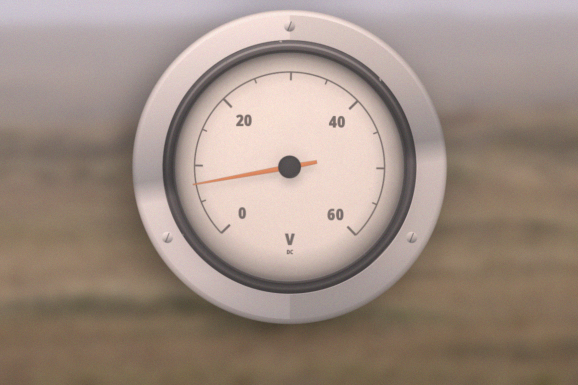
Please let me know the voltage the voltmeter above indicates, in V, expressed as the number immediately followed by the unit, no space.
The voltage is 7.5V
